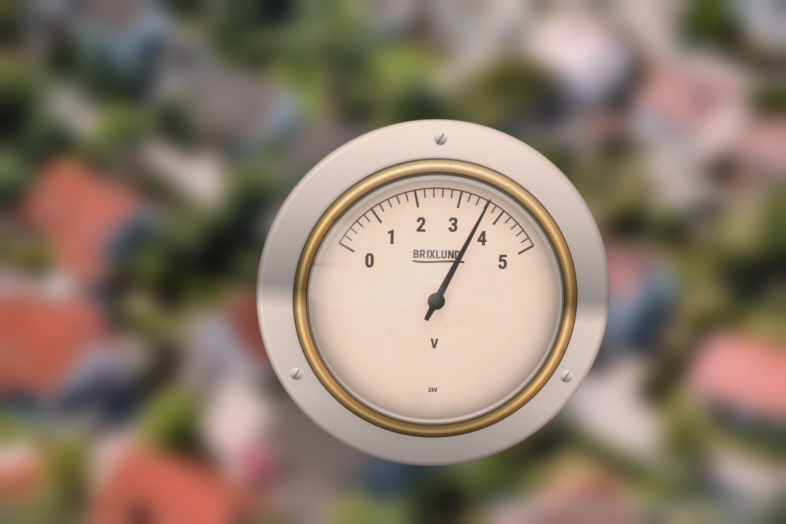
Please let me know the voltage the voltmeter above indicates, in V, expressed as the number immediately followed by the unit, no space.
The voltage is 3.6V
